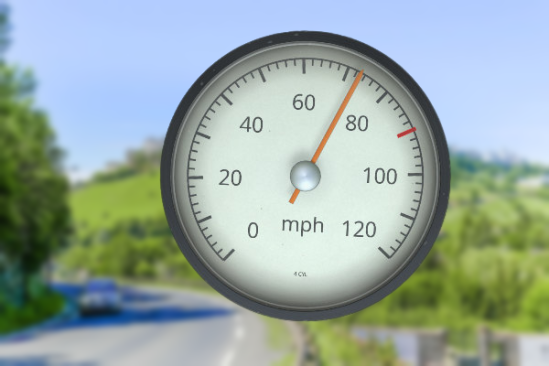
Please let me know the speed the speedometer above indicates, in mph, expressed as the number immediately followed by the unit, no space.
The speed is 73mph
